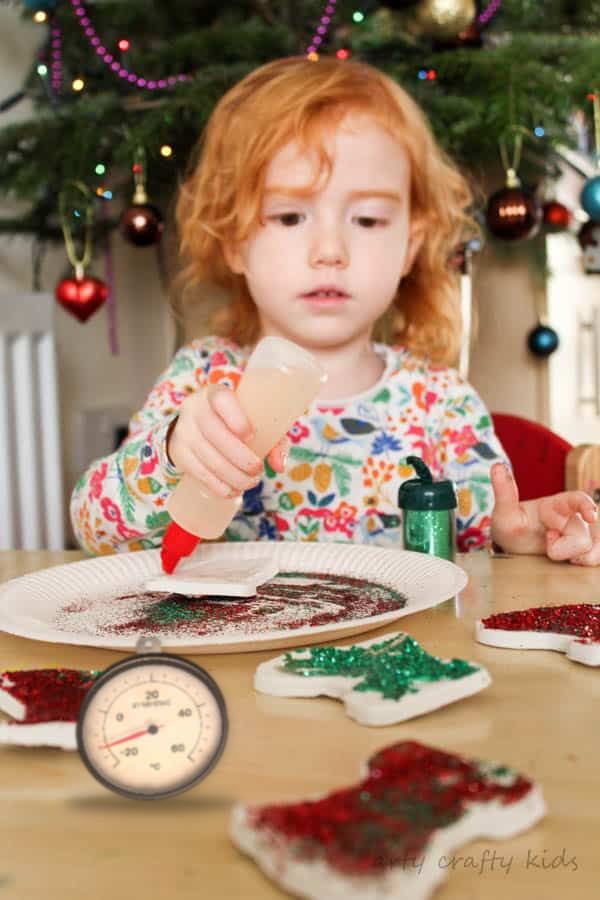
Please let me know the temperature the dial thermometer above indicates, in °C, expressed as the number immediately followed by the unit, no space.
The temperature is -12°C
